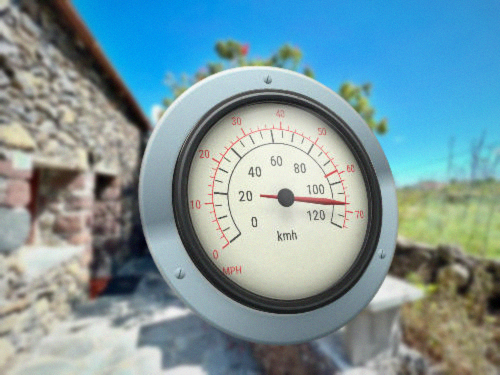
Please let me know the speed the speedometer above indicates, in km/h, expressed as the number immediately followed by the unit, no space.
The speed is 110km/h
